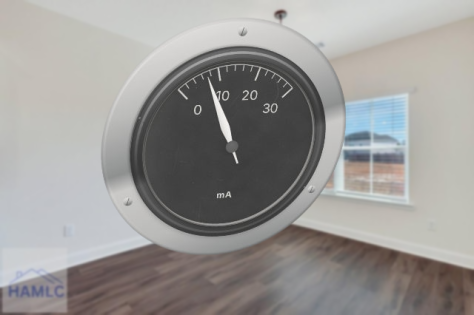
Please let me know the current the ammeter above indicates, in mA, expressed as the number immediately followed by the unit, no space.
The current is 7mA
